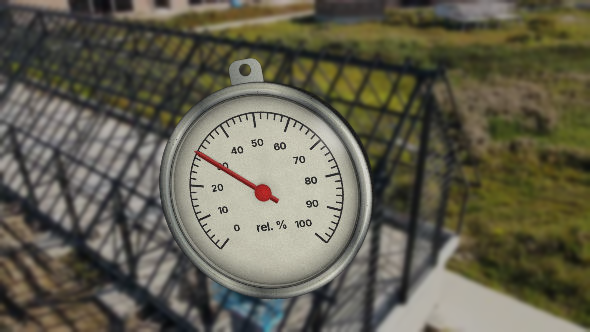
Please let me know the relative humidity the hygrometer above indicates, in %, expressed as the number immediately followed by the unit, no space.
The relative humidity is 30%
